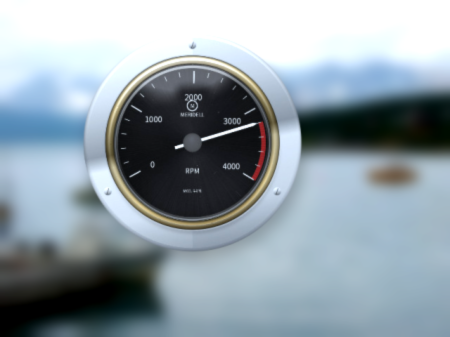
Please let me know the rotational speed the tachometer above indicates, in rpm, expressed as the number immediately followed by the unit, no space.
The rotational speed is 3200rpm
